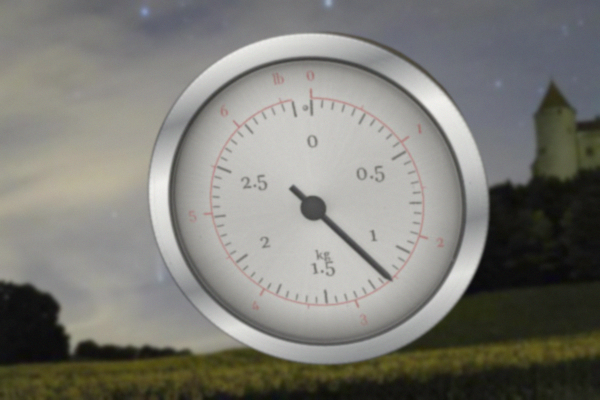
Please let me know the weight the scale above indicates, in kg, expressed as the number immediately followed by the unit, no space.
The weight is 1.15kg
